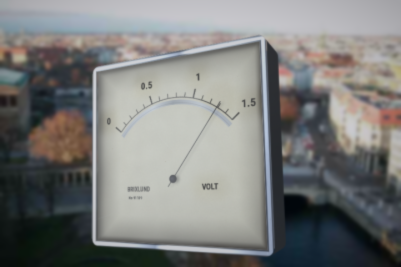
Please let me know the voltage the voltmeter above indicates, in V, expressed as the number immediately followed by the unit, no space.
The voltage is 1.3V
